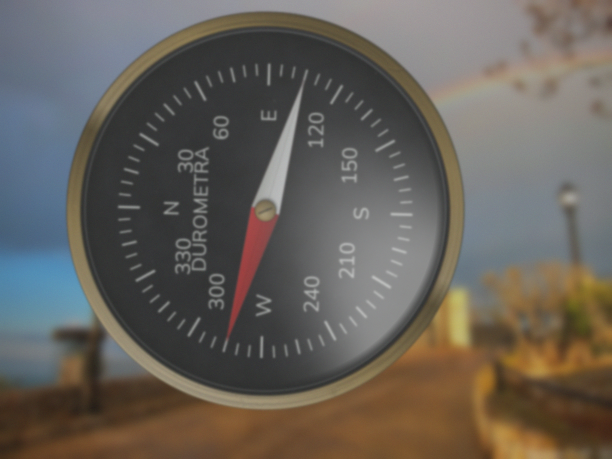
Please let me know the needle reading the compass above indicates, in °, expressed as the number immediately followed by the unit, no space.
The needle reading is 285°
